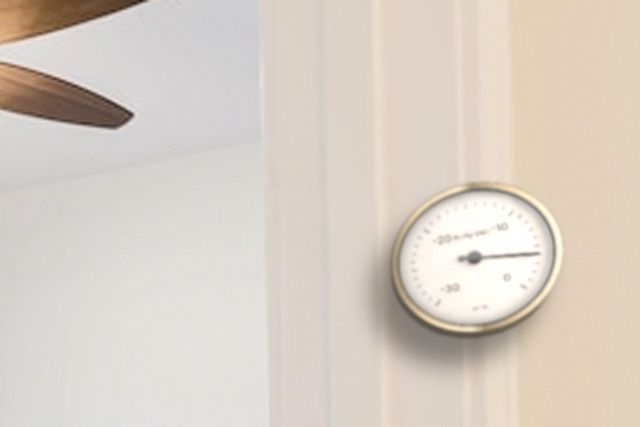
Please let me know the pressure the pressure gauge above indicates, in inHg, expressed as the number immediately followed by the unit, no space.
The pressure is -4inHg
